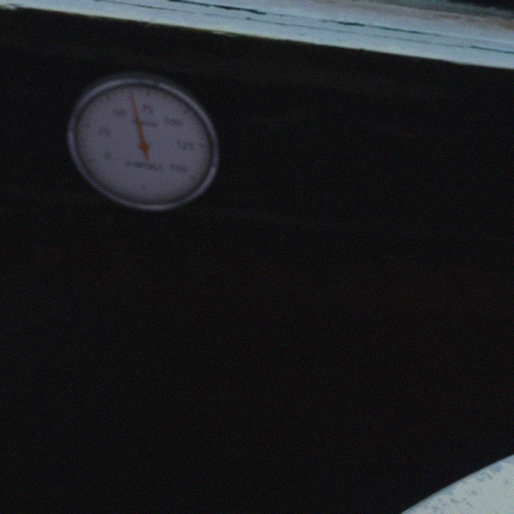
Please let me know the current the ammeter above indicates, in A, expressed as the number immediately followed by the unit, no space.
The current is 65A
